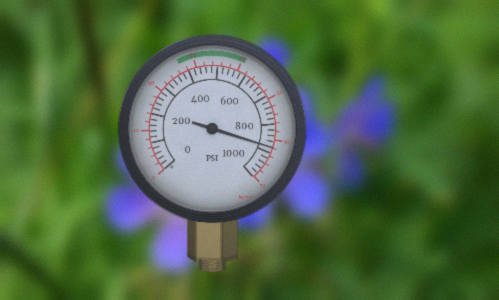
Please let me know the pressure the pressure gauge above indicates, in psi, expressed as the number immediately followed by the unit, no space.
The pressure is 880psi
